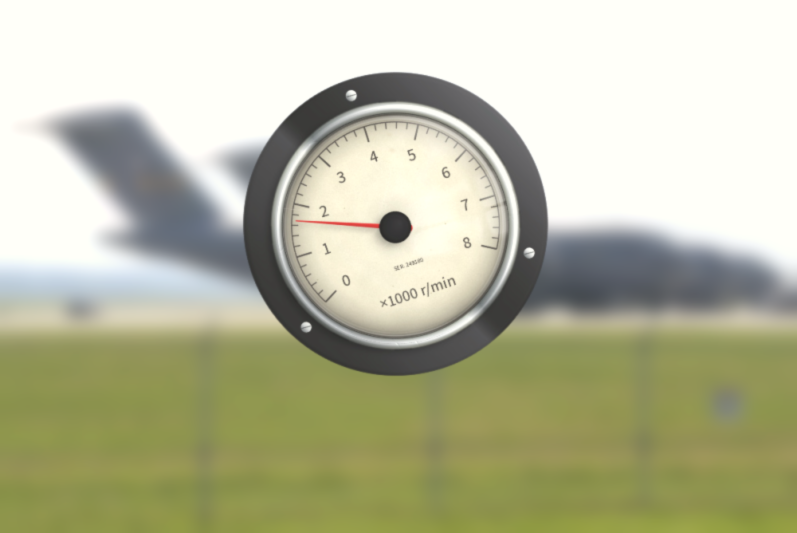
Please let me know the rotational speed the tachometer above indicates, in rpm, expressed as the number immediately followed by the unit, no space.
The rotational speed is 1700rpm
